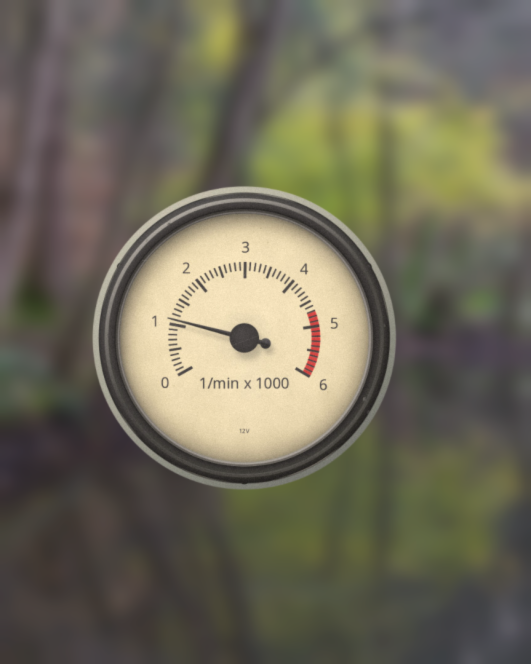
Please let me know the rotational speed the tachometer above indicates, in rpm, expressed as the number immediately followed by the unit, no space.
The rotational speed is 1100rpm
